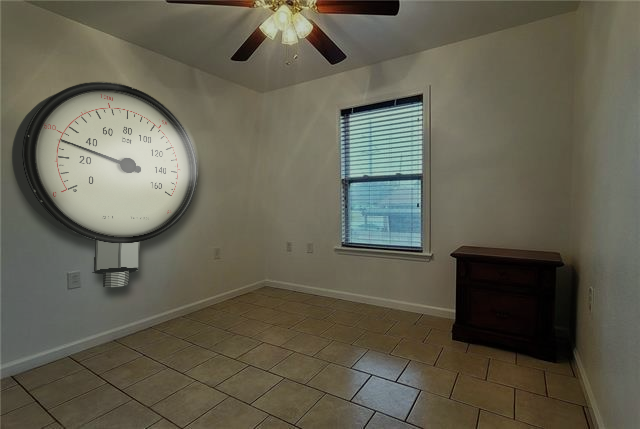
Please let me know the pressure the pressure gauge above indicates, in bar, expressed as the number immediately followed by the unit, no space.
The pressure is 30bar
